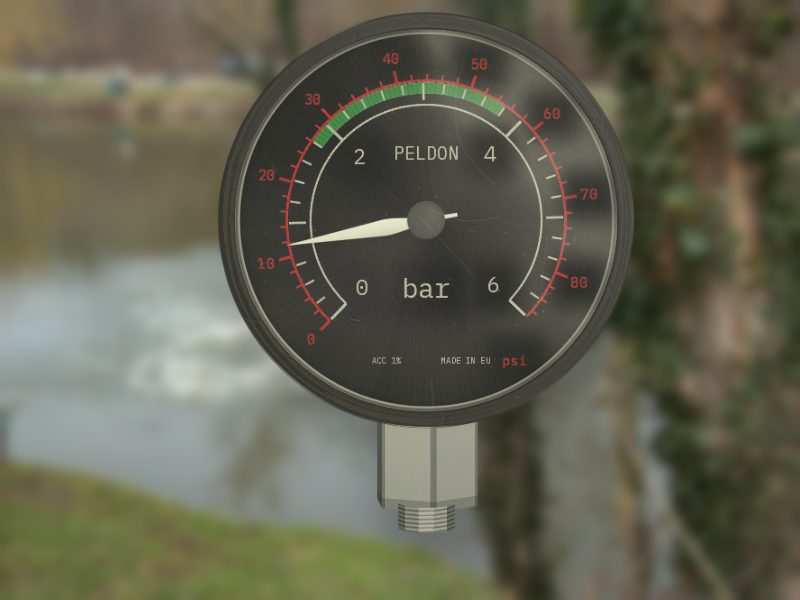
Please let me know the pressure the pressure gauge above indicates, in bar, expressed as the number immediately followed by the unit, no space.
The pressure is 0.8bar
